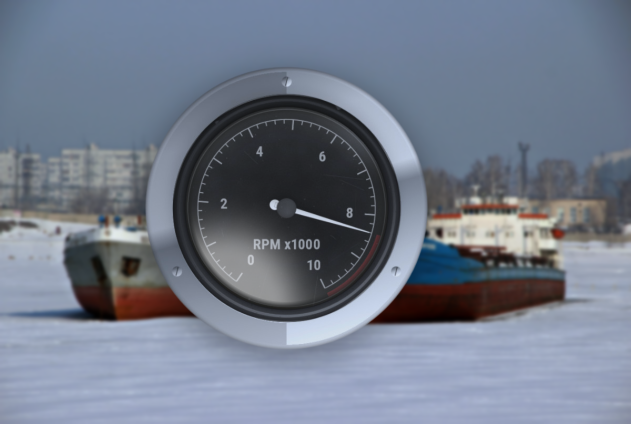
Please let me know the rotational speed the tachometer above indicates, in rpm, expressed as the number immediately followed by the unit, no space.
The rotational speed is 8400rpm
